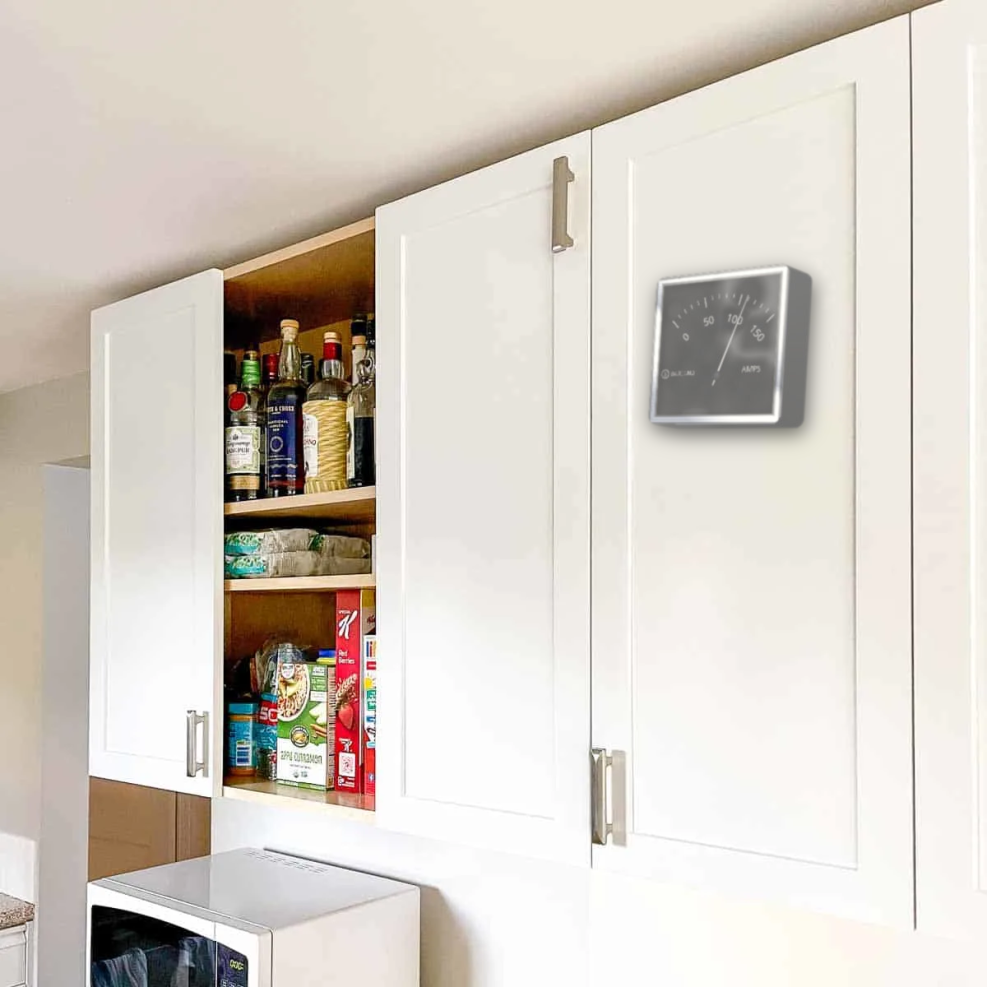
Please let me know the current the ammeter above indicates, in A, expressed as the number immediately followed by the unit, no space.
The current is 110A
